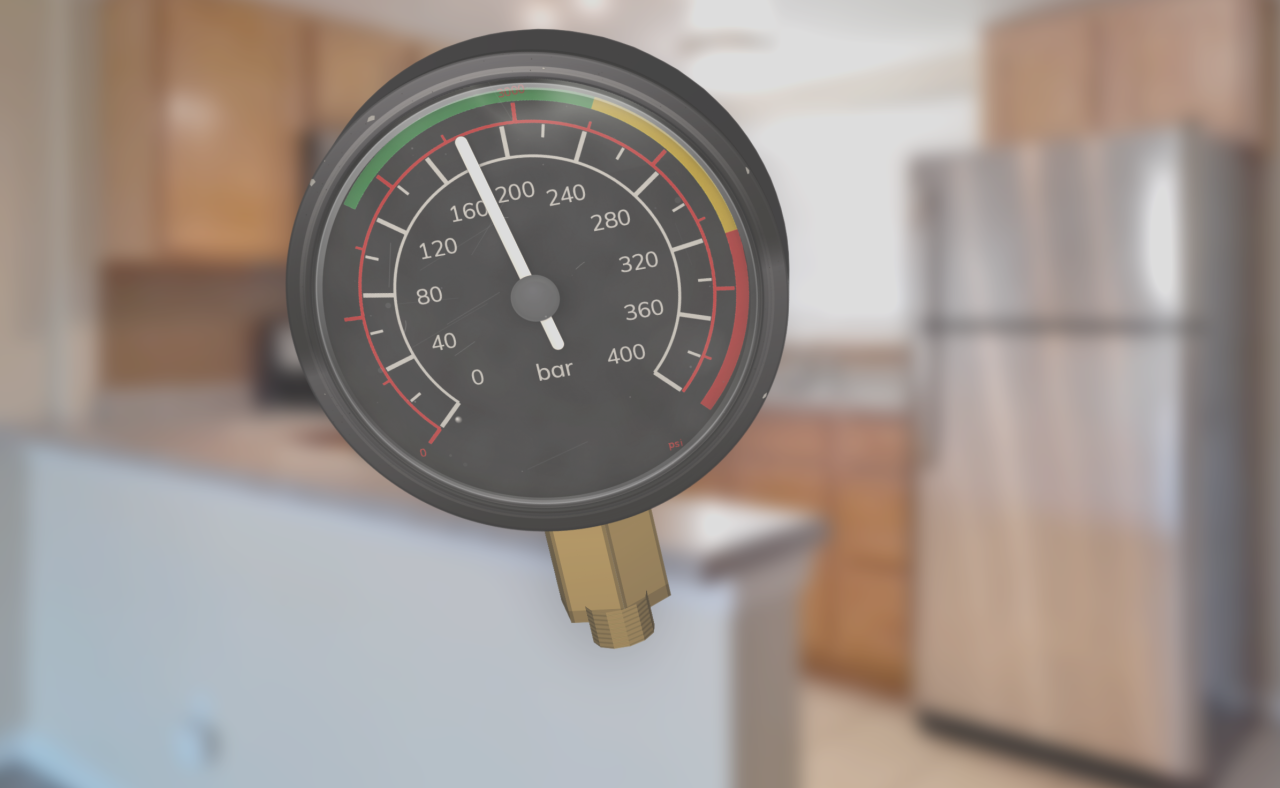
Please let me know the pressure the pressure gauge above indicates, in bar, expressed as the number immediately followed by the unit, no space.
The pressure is 180bar
